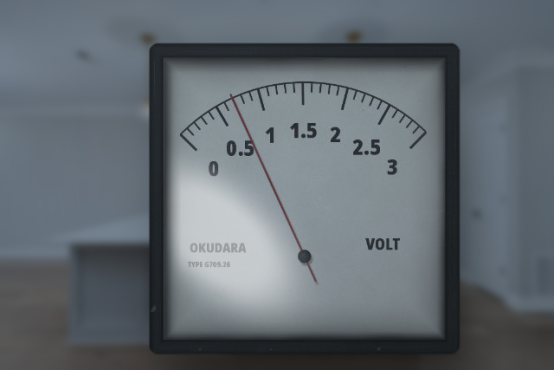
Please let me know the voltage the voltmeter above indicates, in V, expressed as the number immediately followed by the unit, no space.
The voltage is 0.7V
